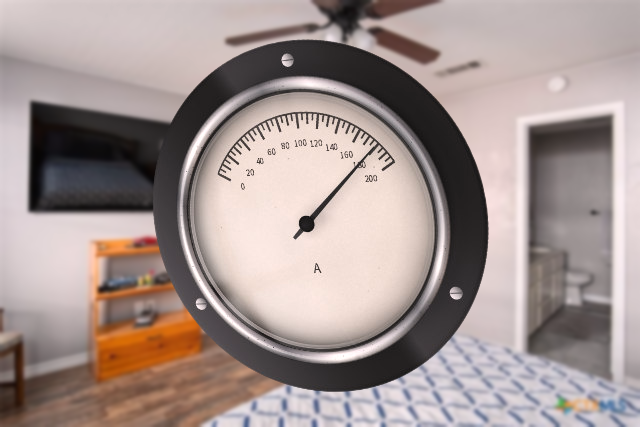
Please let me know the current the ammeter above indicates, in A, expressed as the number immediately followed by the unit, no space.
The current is 180A
